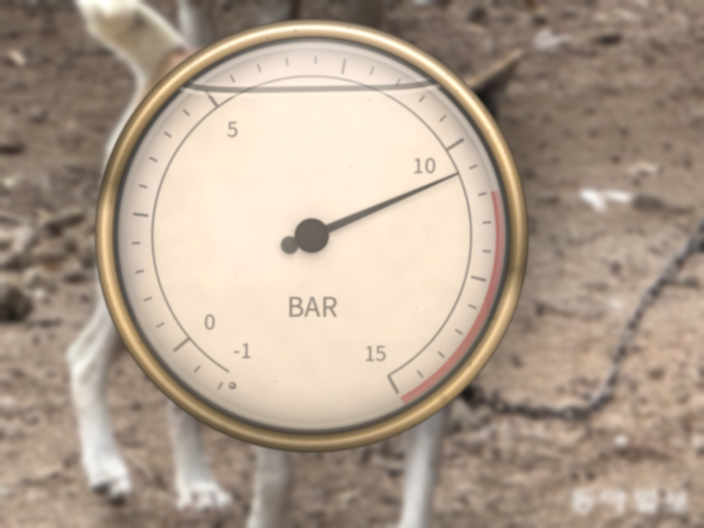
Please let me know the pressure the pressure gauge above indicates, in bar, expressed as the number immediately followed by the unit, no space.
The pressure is 10.5bar
